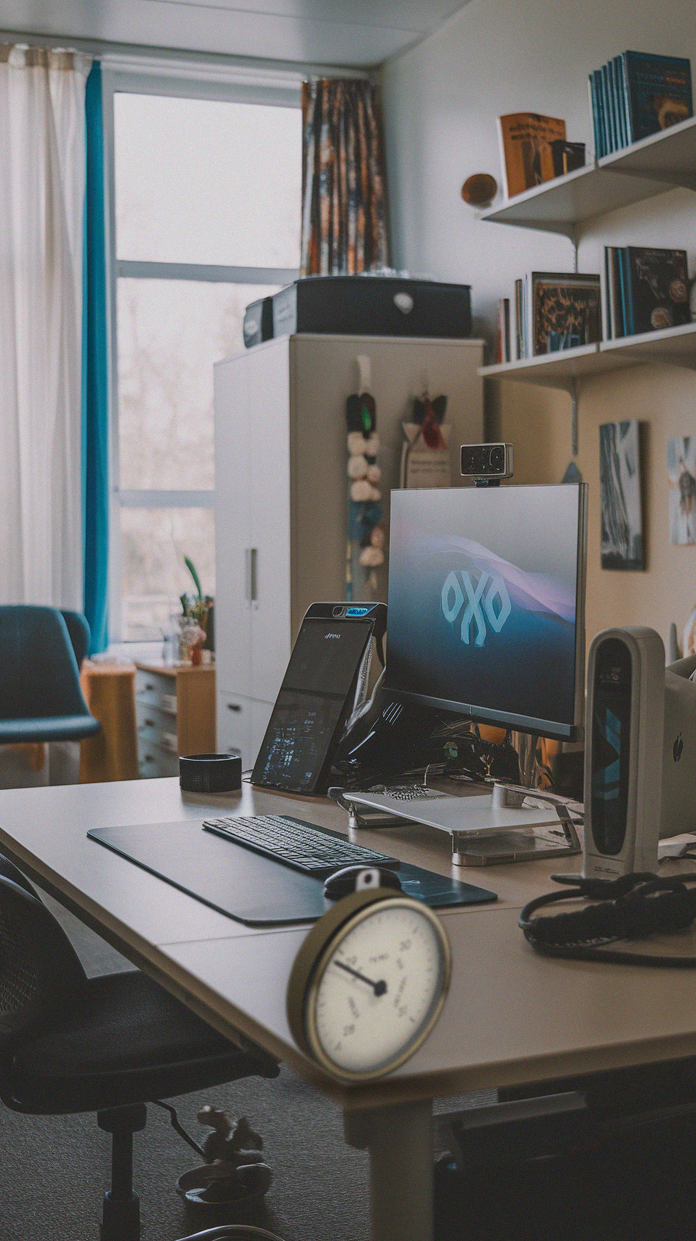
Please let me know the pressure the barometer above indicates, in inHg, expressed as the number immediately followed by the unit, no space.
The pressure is 28.9inHg
